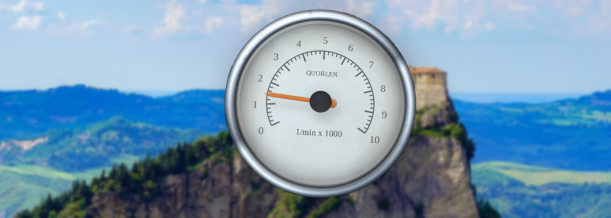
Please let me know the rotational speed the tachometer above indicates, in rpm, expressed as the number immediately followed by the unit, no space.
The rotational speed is 1400rpm
